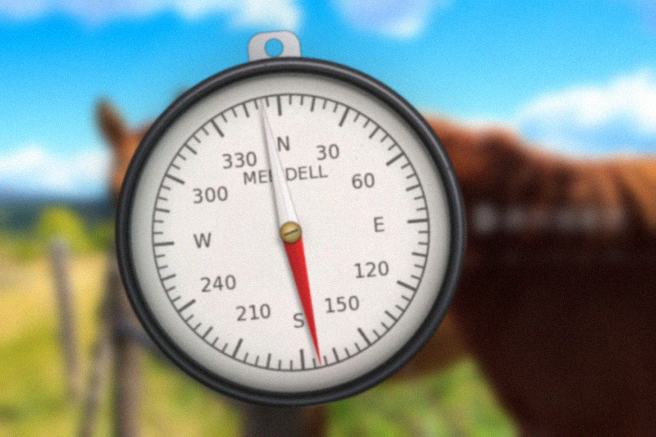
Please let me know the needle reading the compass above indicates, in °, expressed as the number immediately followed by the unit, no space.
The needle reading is 172.5°
